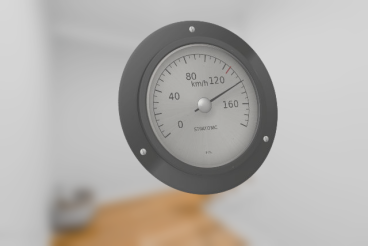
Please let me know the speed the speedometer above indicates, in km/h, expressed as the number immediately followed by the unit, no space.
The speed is 140km/h
